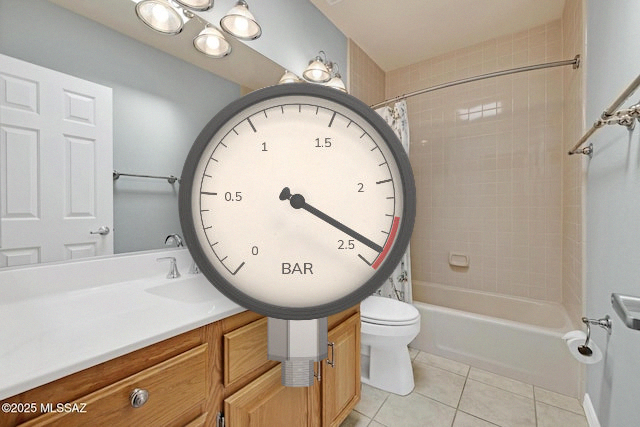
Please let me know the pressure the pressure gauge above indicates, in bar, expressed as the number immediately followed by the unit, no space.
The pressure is 2.4bar
